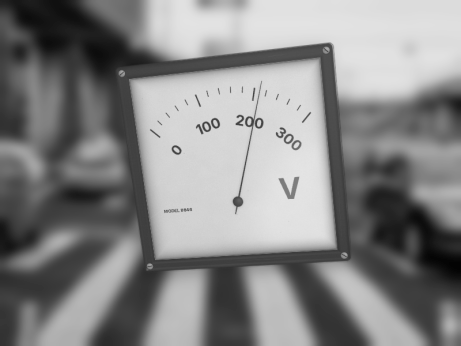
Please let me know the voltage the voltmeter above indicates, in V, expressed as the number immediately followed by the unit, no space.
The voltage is 210V
